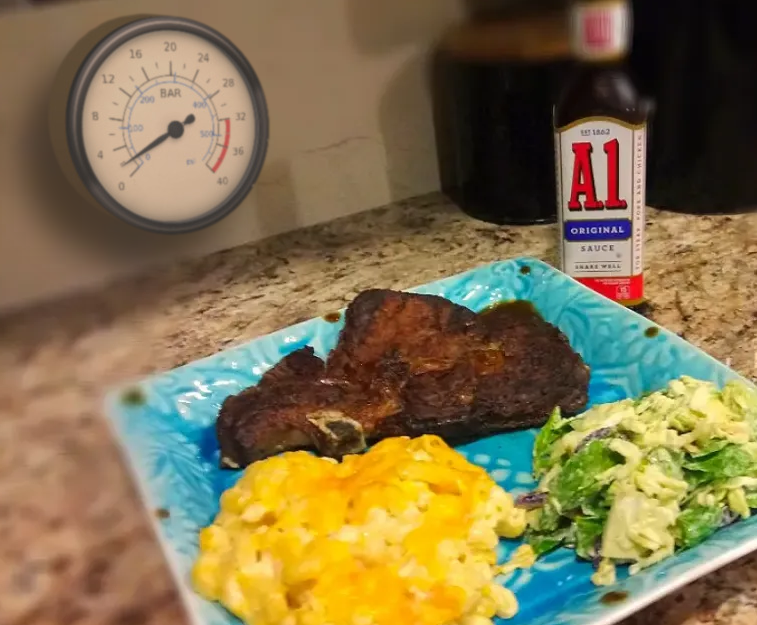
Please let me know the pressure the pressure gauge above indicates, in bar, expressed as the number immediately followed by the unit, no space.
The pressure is 2bar
